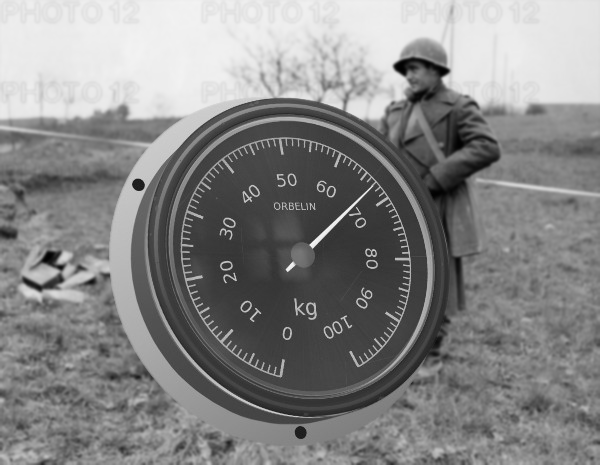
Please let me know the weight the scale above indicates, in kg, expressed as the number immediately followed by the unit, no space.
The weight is 67kg
